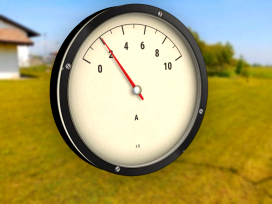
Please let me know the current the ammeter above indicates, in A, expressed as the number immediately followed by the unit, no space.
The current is 2A
